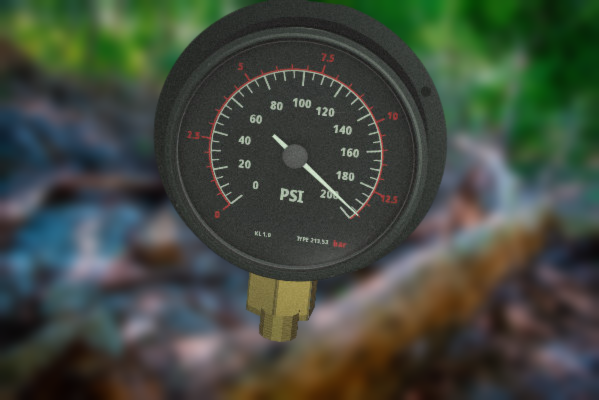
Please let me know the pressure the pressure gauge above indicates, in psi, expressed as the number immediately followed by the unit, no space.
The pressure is 195psi
